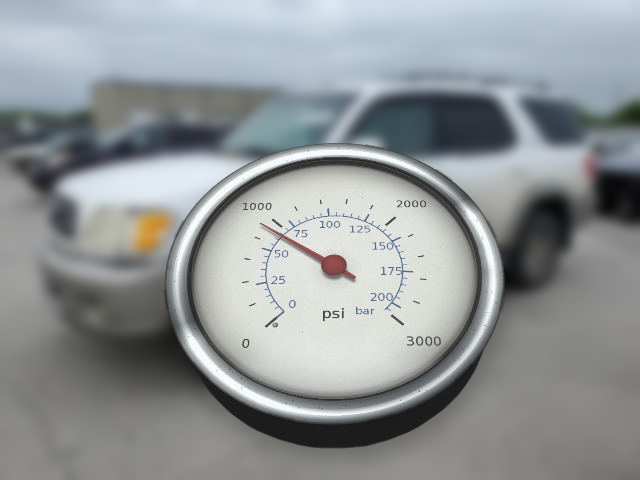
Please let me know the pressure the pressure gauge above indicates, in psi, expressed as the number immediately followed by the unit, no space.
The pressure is 900psi
